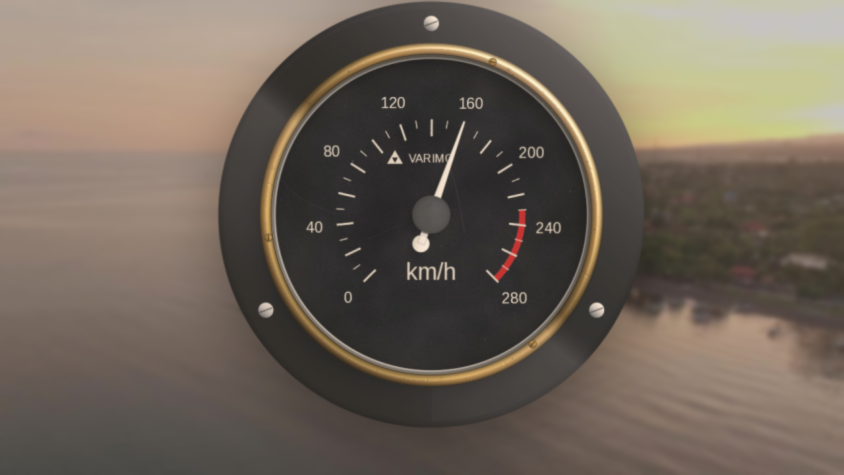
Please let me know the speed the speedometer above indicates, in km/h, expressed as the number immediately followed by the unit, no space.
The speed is 160km/h
